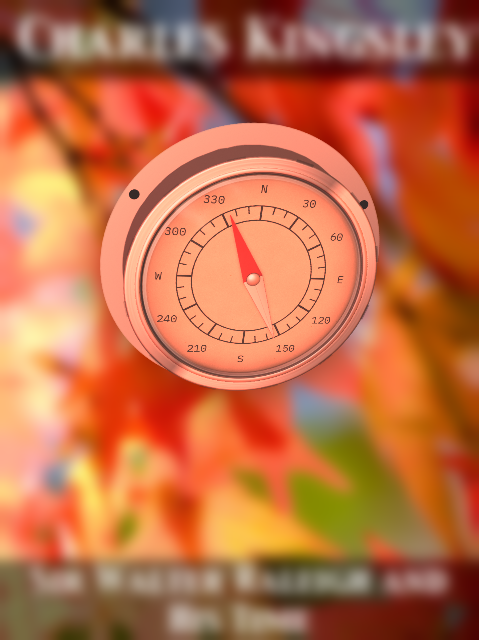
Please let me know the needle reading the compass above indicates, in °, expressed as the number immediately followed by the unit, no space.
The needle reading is 335°
